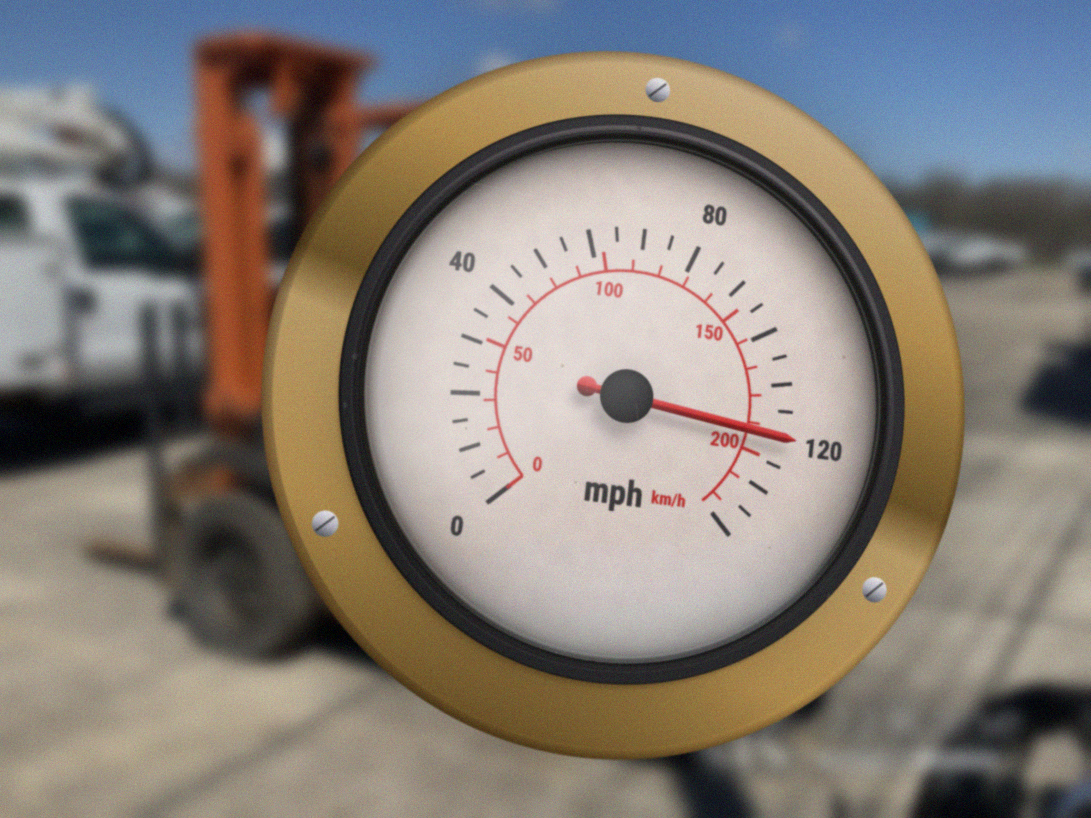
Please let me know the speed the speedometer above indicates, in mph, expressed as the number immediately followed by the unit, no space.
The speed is 120mph
